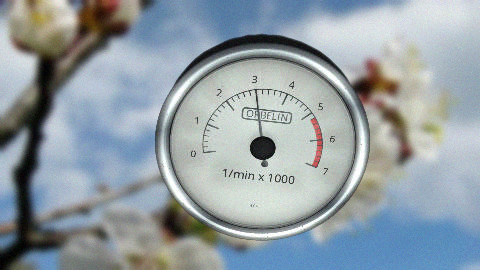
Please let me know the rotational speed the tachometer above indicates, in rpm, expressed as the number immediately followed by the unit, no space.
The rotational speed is 3000rpm
